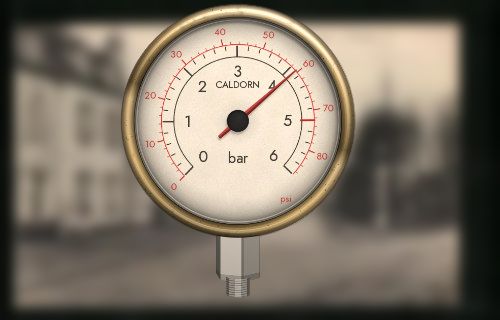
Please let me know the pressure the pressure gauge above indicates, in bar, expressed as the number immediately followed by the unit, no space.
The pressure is 4.1bar
